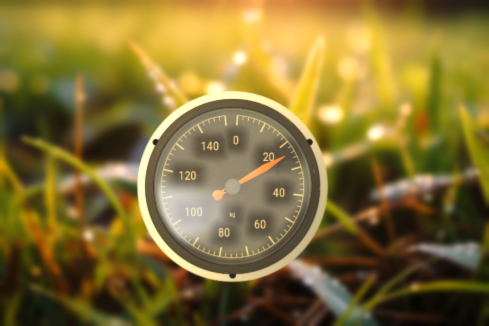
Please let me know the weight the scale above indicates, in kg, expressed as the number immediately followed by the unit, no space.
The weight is 24kg
